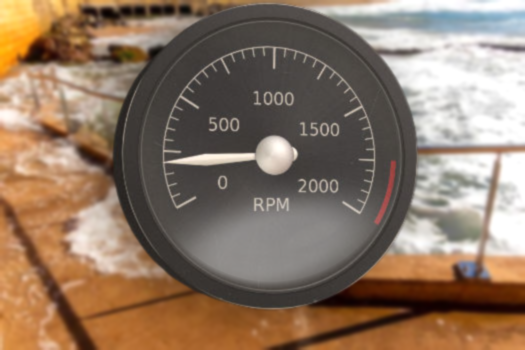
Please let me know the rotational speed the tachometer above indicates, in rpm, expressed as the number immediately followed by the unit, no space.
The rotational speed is 200rpm
